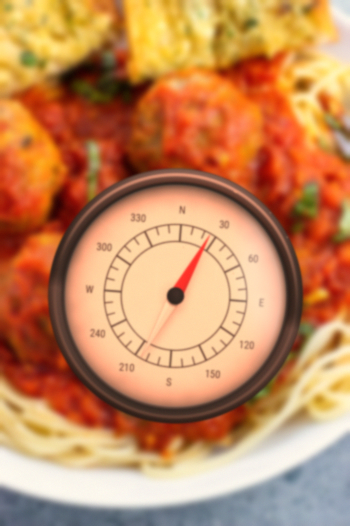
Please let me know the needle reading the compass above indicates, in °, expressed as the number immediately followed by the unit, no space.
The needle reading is 25°
